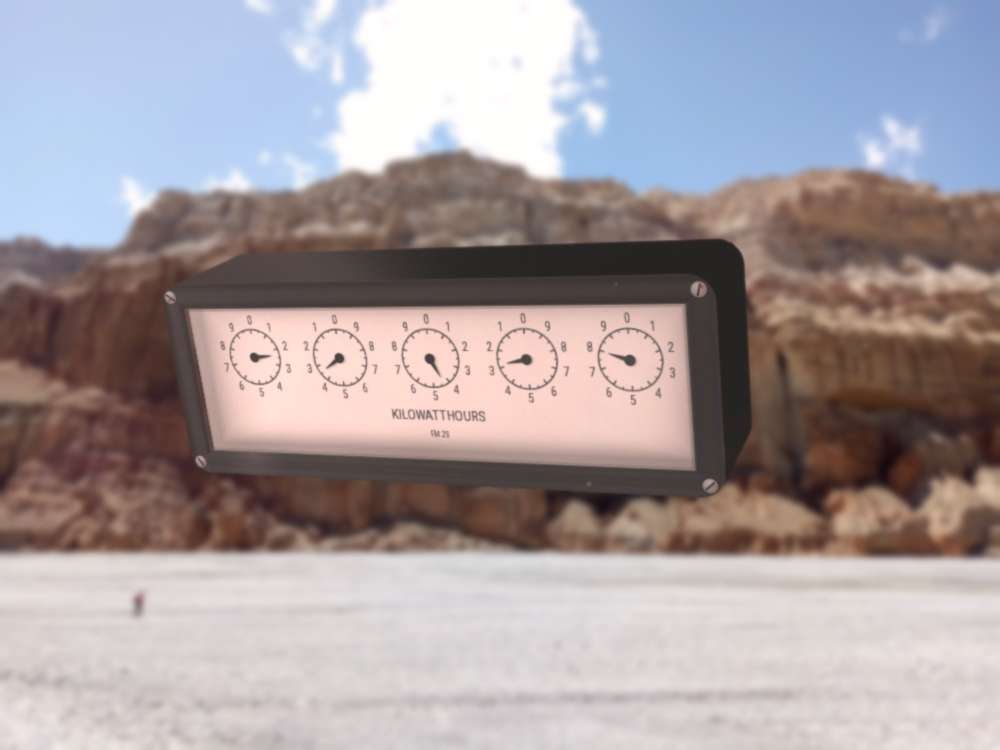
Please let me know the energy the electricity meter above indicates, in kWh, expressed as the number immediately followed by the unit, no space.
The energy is 23428kWh
